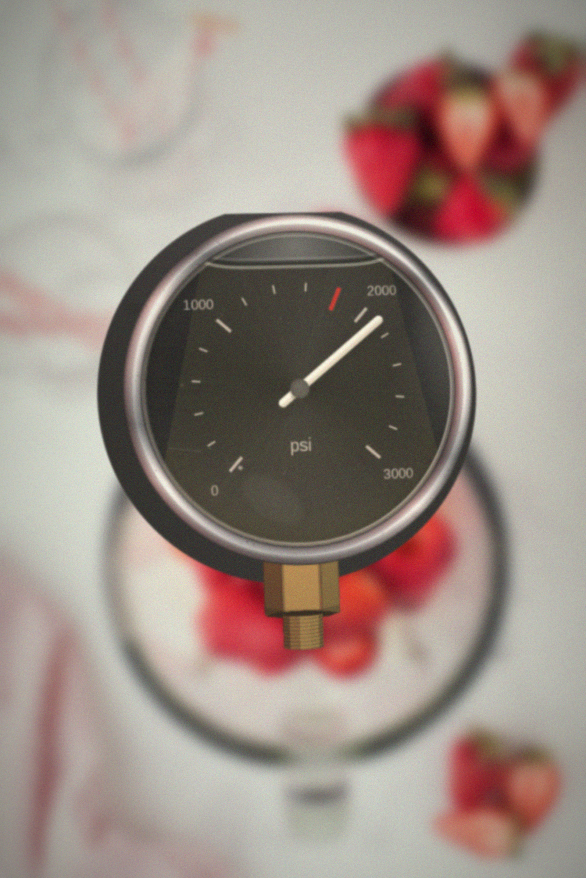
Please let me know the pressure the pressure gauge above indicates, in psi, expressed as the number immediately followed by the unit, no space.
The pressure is 2100psi
